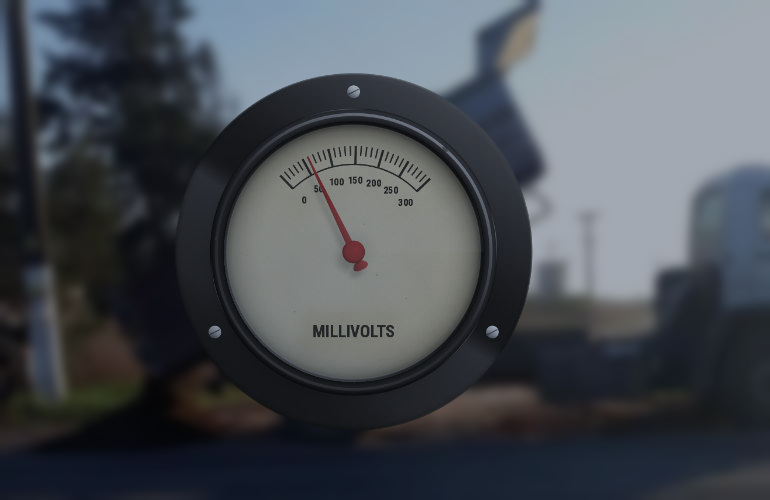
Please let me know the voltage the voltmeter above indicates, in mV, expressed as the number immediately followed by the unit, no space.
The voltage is 60mV
